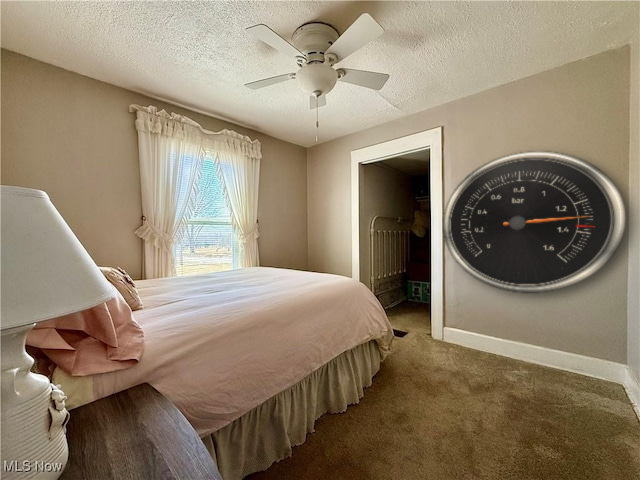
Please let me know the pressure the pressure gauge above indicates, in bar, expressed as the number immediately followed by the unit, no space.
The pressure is 1.3bar
